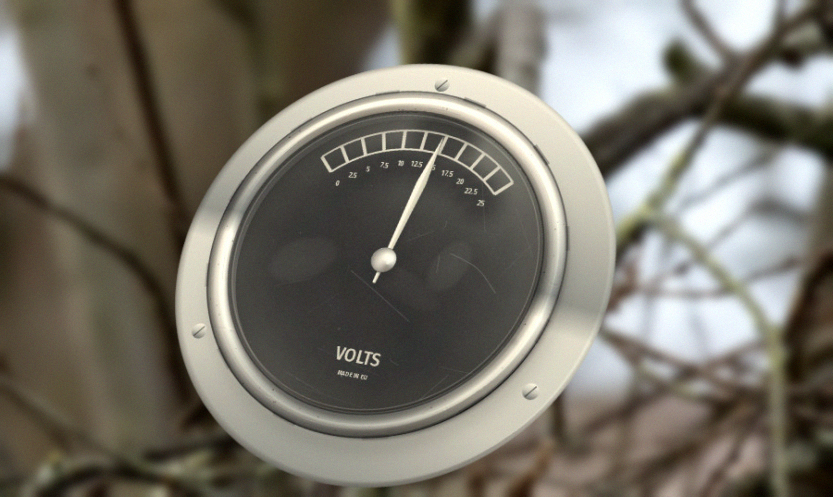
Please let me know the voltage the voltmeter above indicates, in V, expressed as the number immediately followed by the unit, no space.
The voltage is 15V
